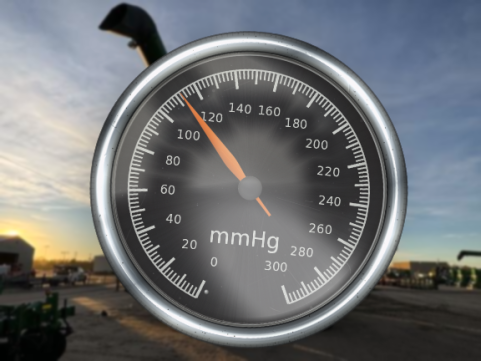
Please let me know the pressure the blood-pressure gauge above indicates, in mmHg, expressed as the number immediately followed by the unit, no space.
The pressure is 112mmHg
